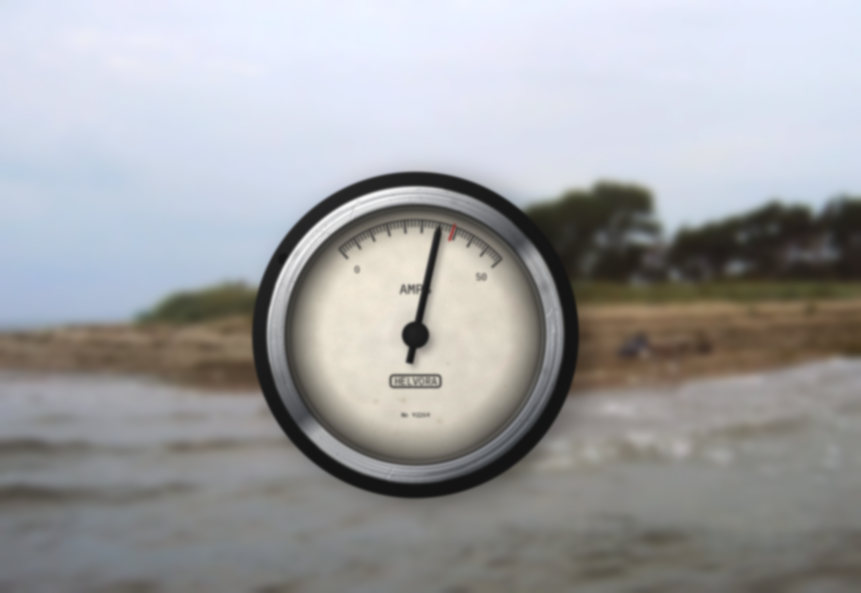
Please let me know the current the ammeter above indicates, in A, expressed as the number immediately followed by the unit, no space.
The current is 30A
